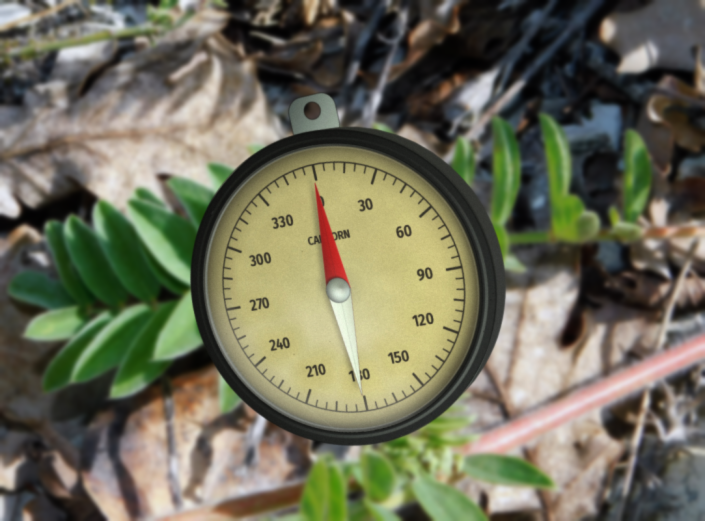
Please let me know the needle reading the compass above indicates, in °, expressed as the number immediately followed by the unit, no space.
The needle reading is 0°
